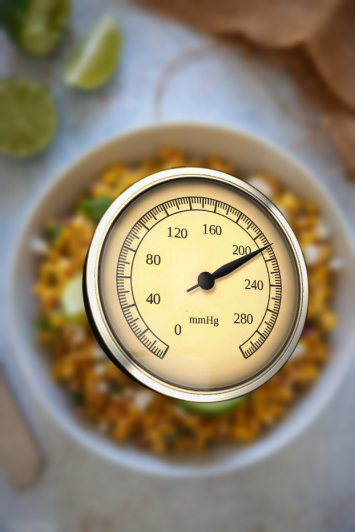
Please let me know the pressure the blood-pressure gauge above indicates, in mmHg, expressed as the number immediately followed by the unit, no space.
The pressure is 210mmHg
